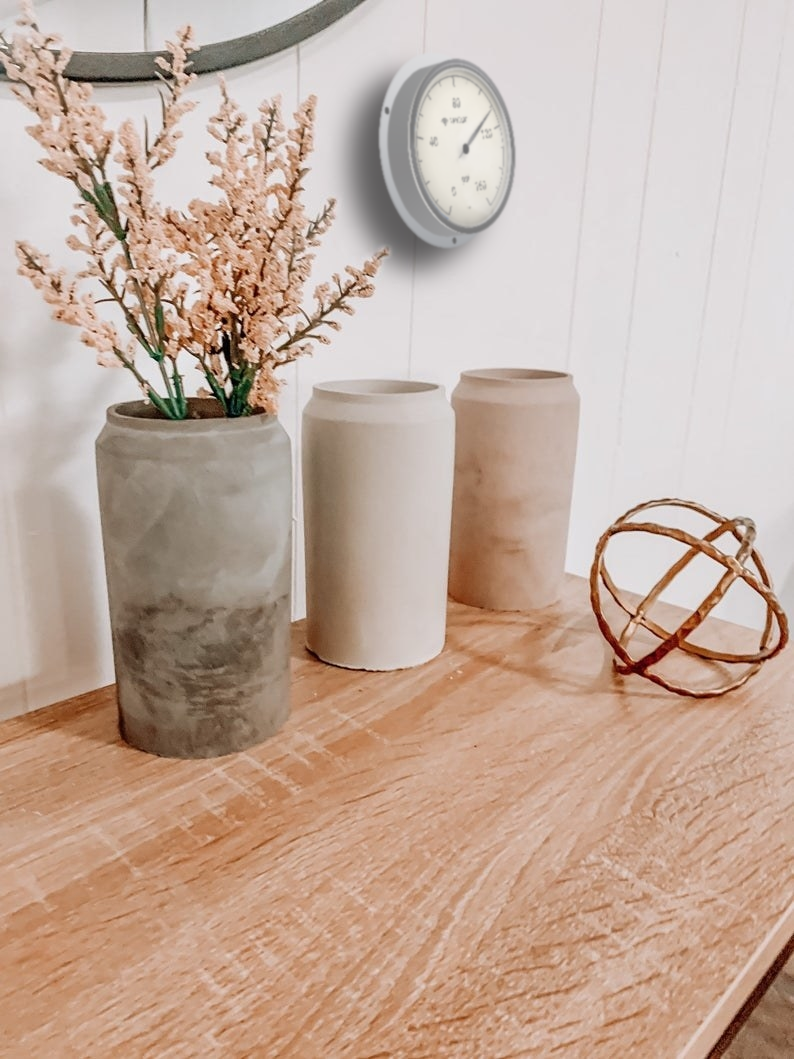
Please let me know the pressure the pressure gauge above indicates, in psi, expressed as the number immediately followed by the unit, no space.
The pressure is 110psi
